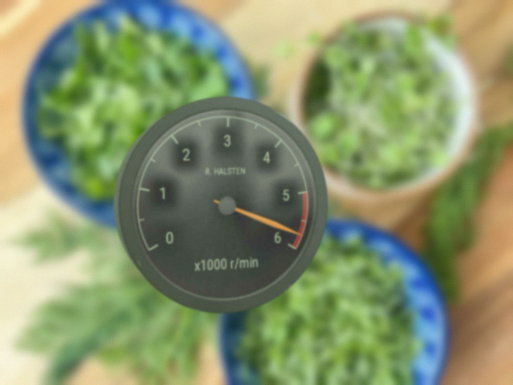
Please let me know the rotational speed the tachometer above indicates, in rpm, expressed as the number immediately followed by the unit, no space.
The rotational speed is 5750rpm
